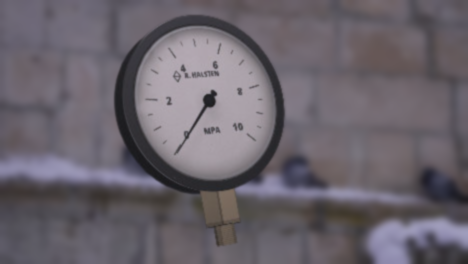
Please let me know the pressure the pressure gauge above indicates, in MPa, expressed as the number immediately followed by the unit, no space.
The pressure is 0MPa
